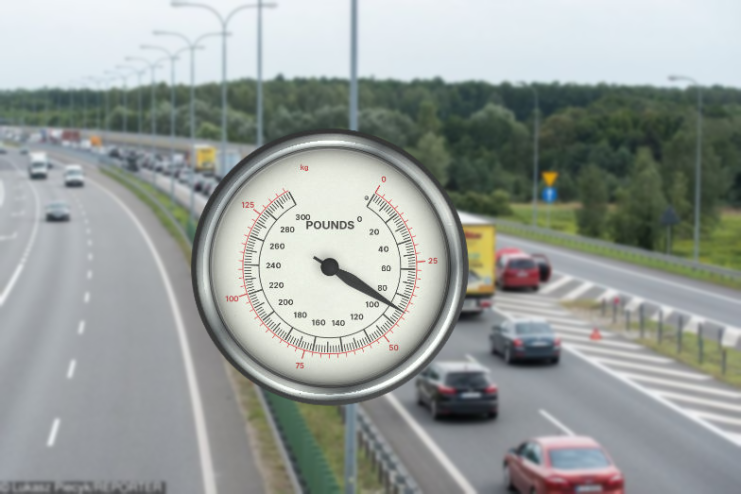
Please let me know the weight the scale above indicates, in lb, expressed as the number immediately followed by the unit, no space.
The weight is 90lb
